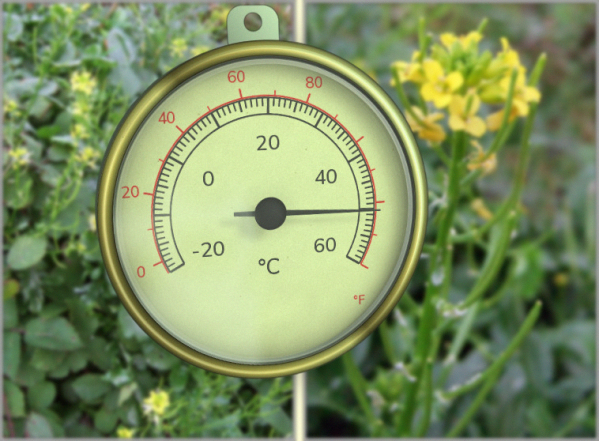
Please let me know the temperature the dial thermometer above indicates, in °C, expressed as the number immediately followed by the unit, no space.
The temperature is 50°C
